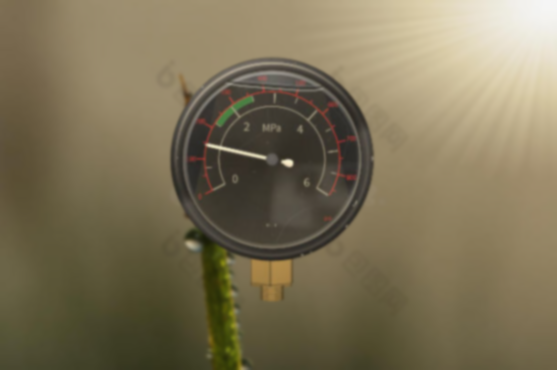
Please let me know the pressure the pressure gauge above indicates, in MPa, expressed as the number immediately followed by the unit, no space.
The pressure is 1MPa
